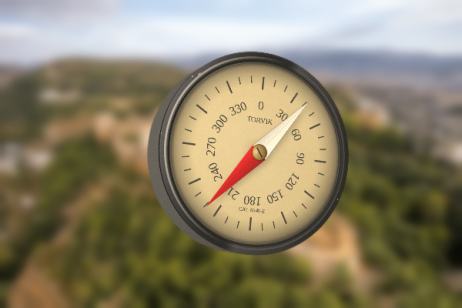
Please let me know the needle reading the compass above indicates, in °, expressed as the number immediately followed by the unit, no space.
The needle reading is 220°
